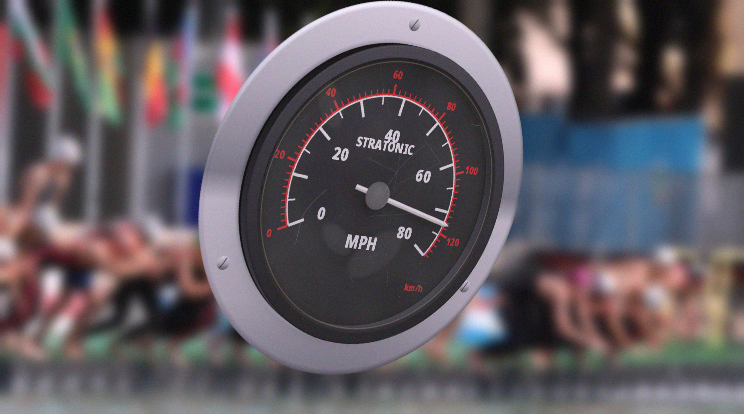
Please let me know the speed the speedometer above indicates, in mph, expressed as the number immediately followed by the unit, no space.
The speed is 72.5mph
